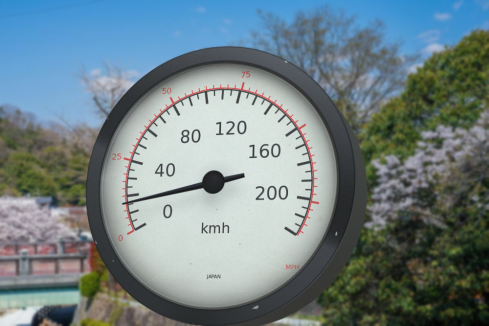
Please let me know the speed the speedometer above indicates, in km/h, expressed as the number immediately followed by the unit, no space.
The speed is 15km/h
